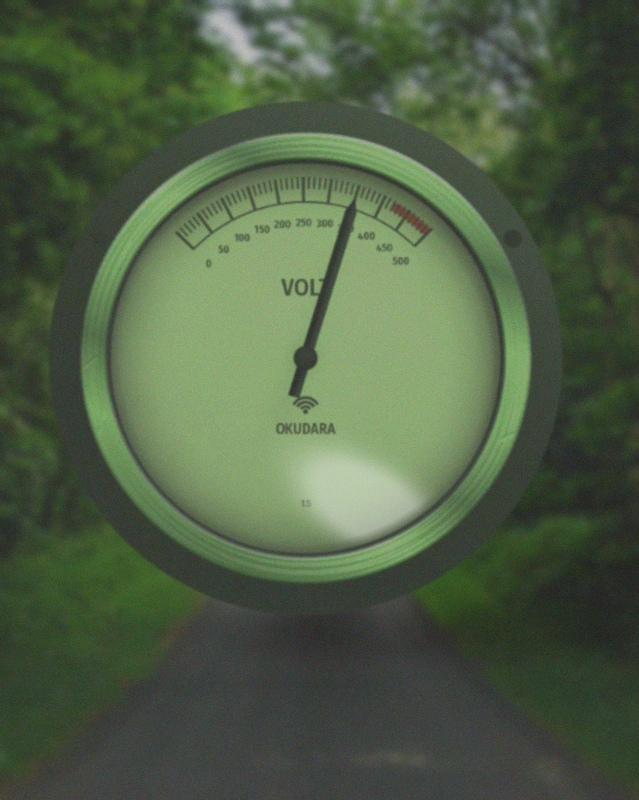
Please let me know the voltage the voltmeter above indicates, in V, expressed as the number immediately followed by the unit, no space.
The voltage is 350V
